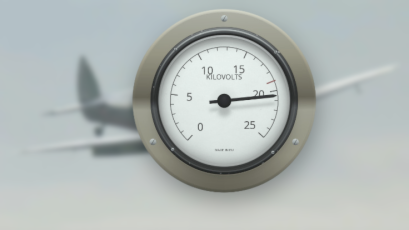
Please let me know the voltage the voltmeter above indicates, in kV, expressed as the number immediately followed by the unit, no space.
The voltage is 20.5kV
